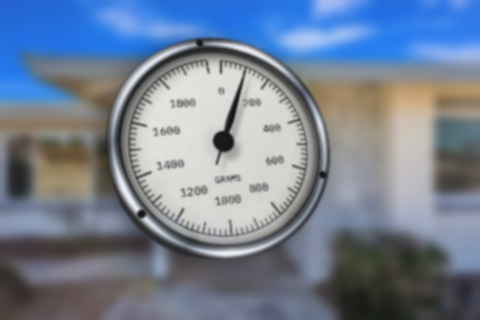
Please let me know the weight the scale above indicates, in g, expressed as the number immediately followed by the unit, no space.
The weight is 100g
